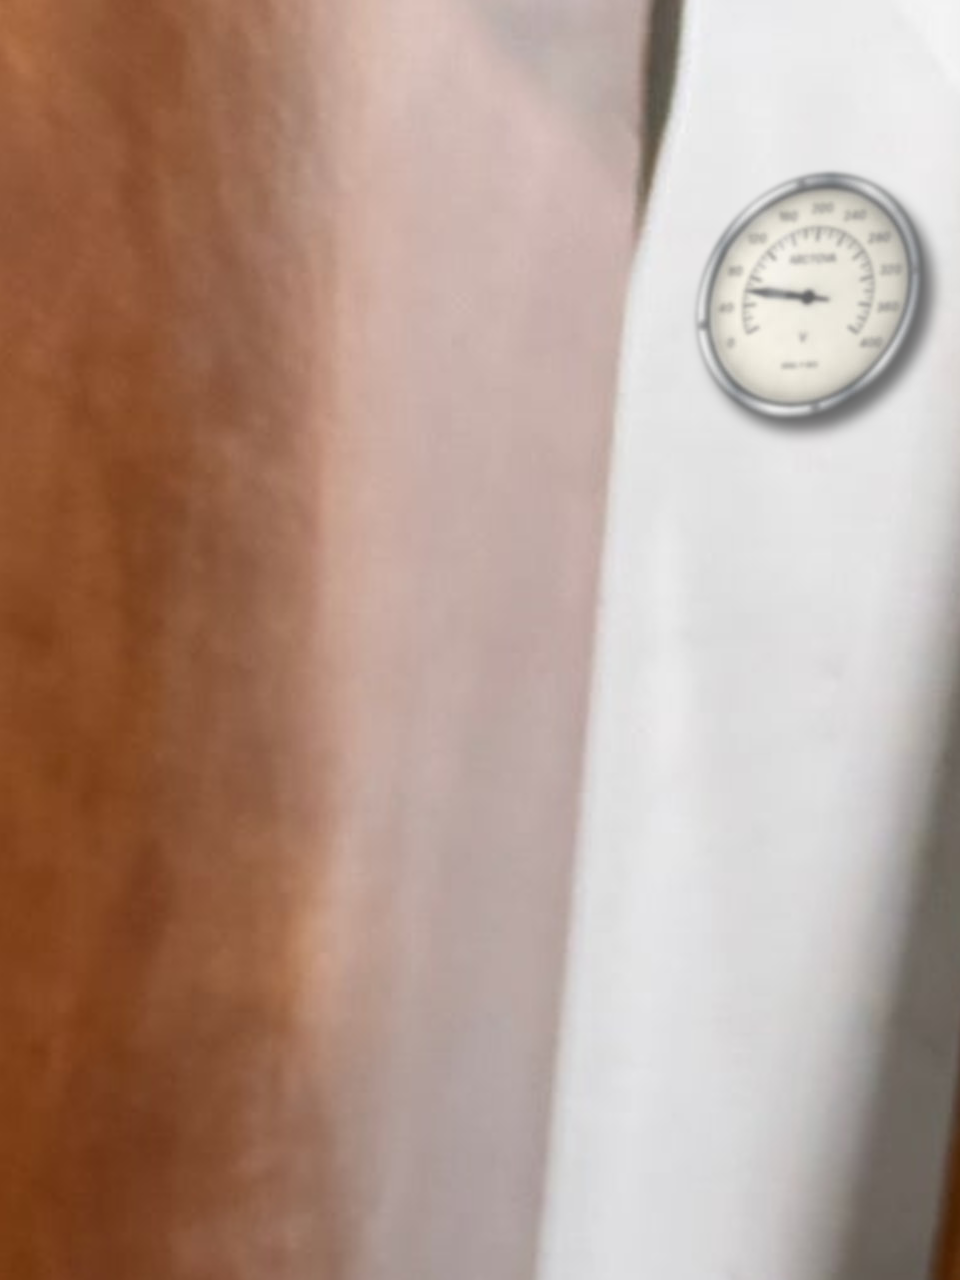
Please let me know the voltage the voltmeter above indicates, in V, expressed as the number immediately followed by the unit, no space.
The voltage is 60V
